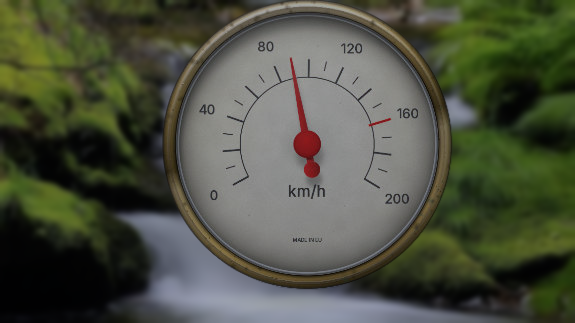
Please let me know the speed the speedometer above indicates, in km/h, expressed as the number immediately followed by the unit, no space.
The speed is 90km/h
